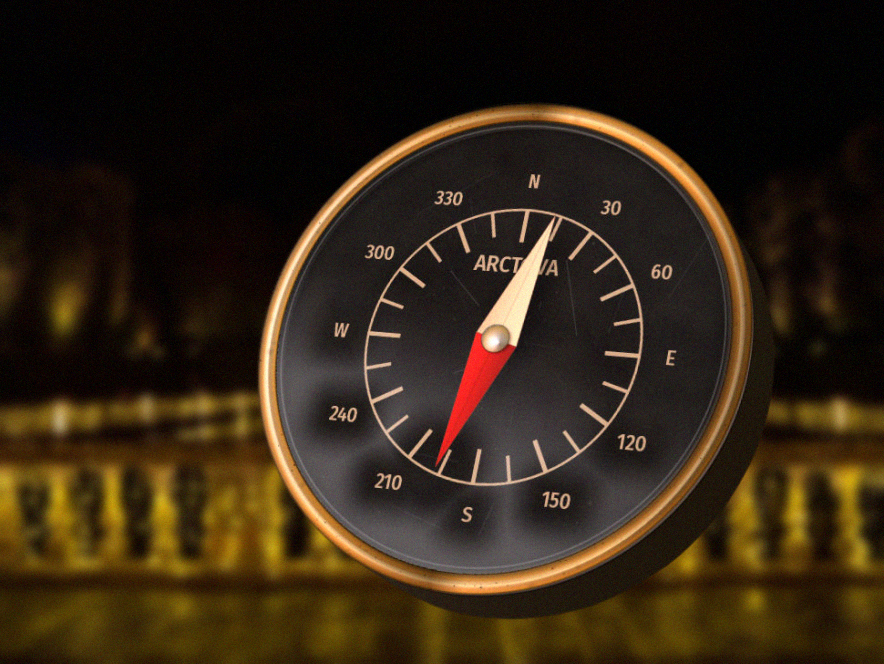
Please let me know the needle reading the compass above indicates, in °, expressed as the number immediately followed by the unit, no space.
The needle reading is 195°
